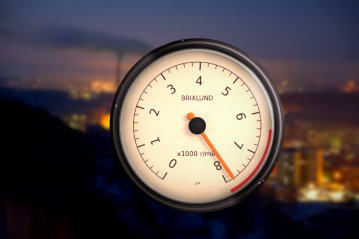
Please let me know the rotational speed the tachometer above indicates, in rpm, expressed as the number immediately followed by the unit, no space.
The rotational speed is 7800rpm
